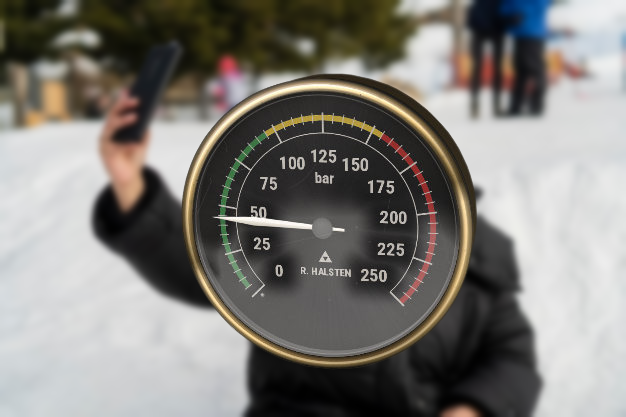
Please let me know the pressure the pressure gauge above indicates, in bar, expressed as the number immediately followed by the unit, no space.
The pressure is 45bar
